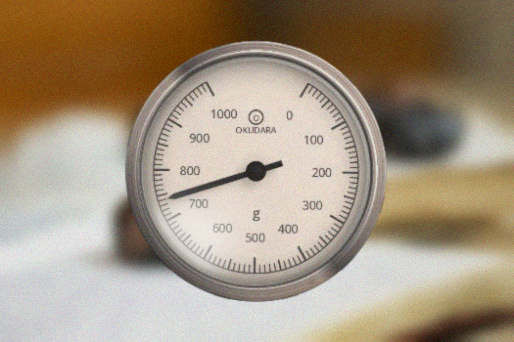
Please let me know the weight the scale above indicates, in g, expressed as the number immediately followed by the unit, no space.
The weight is 740g
